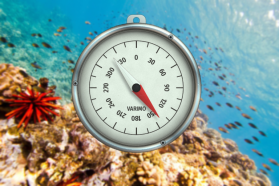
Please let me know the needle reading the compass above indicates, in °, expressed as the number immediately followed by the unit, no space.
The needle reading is 142.5°
